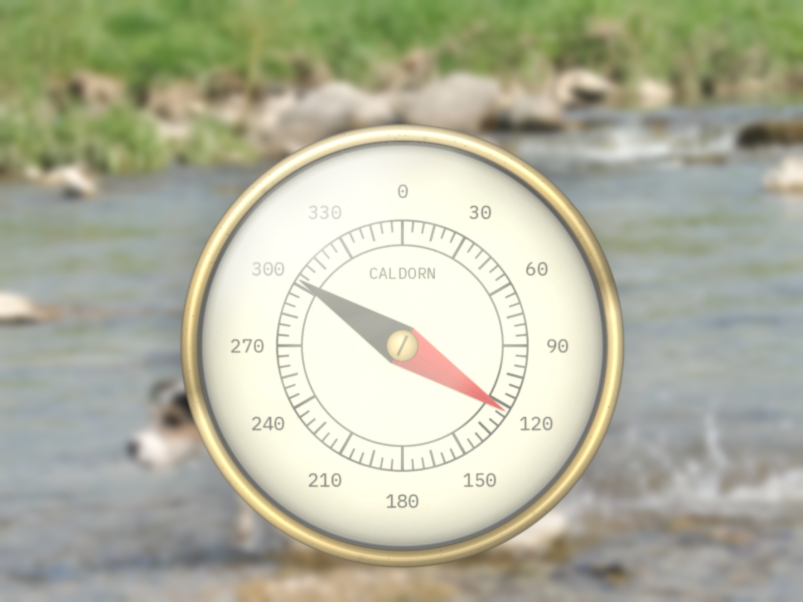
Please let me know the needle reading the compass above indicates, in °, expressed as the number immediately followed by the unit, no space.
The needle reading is 122.5°
